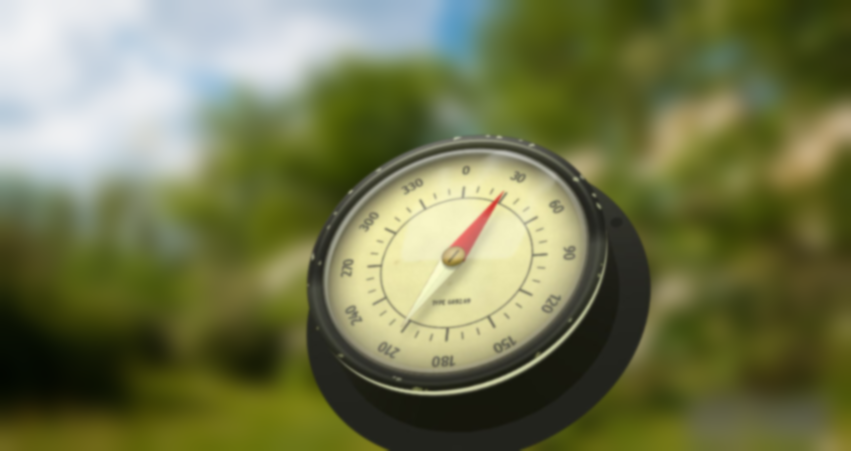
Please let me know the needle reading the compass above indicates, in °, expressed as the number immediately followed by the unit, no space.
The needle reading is 30°
